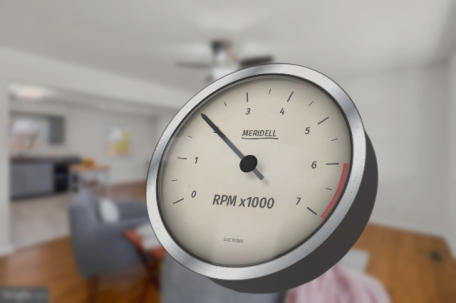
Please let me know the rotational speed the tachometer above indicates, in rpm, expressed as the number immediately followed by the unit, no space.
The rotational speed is 2000rpm
